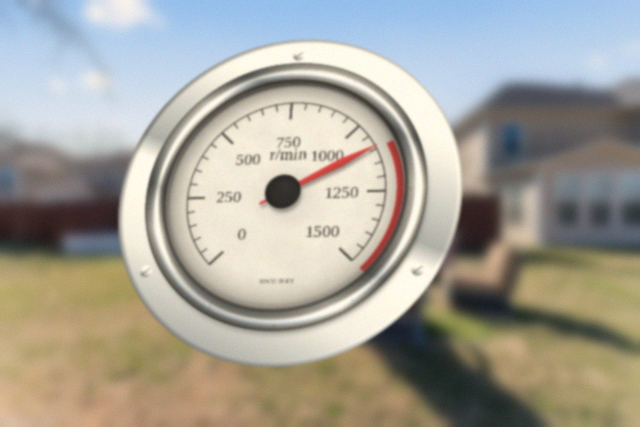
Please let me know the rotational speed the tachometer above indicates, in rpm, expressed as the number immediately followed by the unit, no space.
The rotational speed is 1100rpm
